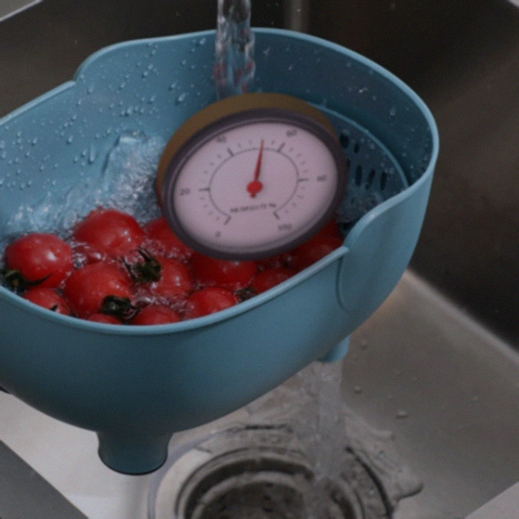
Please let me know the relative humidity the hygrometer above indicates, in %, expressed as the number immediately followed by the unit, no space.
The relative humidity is 52%
